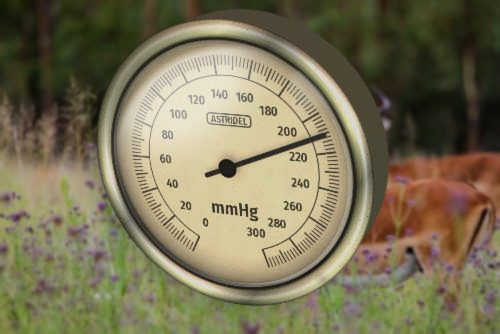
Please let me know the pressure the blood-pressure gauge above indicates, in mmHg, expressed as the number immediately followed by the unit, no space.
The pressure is 210mmHg
